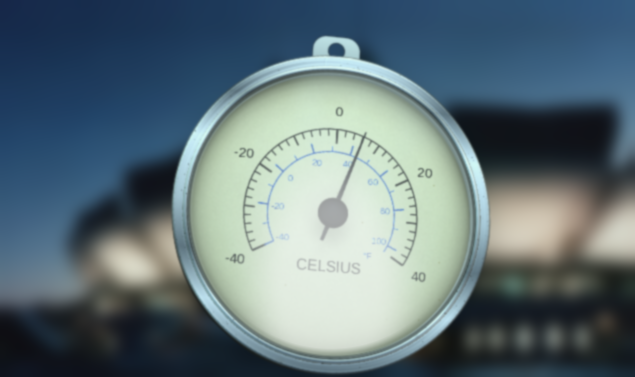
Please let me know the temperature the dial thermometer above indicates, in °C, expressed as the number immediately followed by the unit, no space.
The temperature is 6°C
